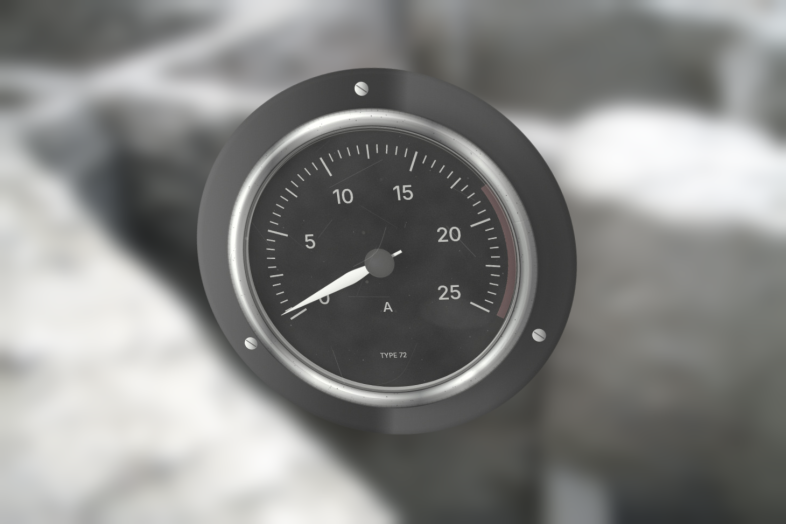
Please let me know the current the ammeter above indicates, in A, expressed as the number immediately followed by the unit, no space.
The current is 0.5A
